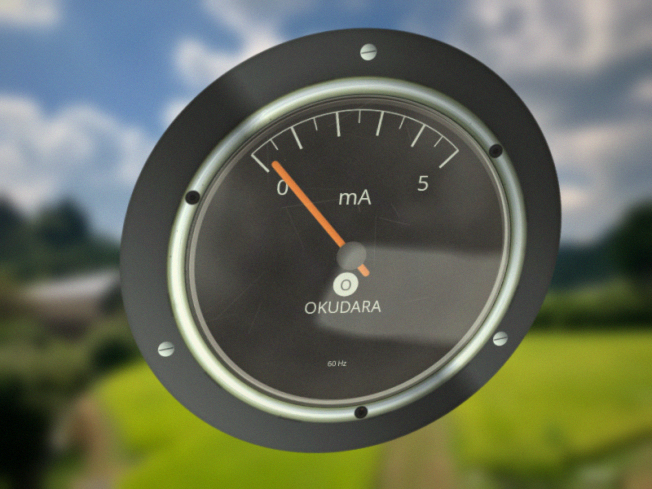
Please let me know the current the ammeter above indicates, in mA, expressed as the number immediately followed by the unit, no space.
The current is 0.25mA
